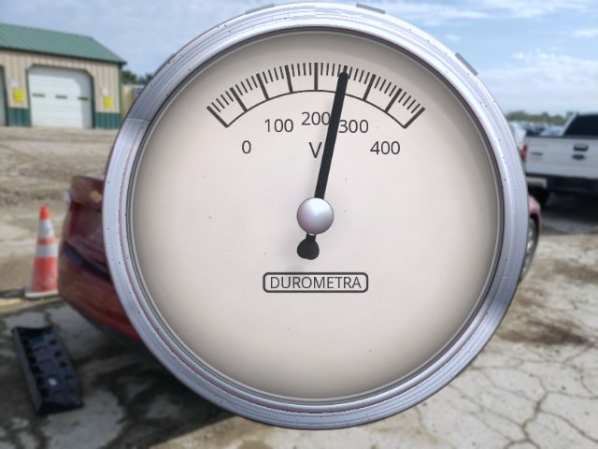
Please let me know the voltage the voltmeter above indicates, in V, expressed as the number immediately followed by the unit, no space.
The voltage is 250V
